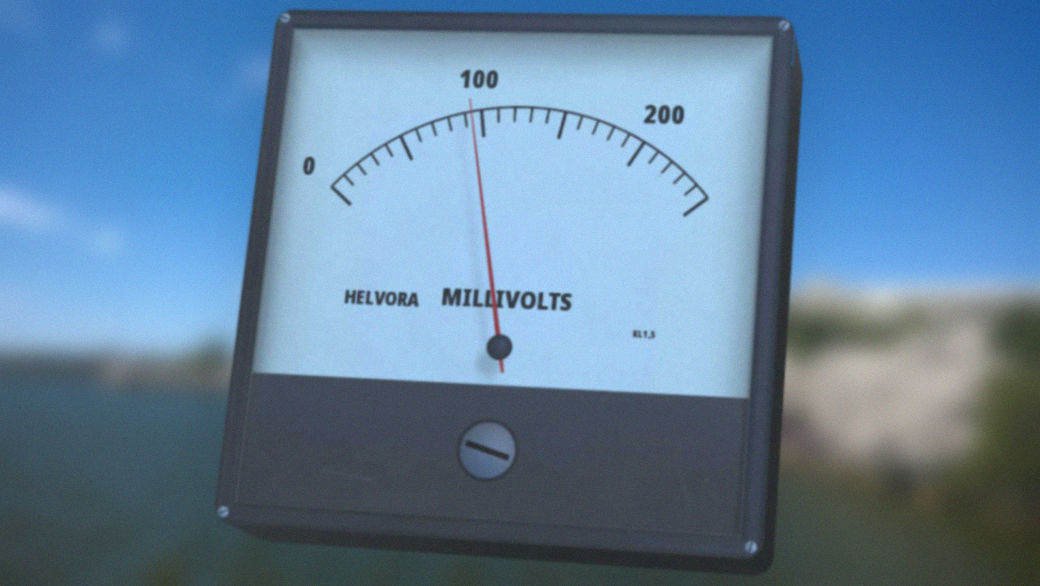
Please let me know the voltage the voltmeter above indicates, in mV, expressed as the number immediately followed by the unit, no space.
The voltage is 95mV
